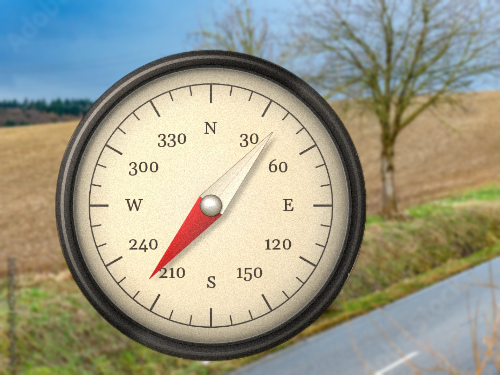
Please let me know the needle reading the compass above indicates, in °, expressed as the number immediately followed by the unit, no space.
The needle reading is 220°
